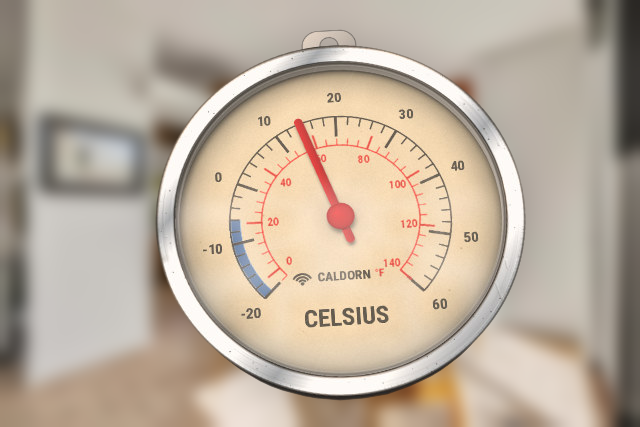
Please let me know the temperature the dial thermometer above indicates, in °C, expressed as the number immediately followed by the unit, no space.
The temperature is 14°C
